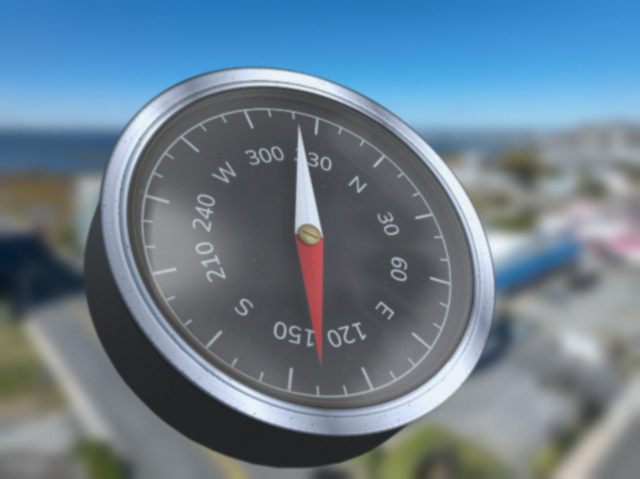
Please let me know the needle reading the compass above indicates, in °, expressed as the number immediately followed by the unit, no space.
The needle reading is 140°
